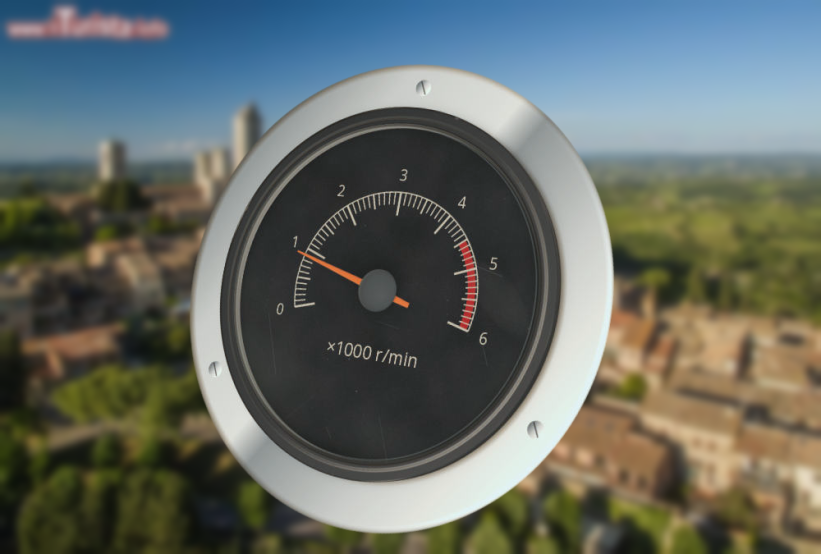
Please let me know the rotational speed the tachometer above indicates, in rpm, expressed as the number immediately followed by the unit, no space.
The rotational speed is 900rpm
